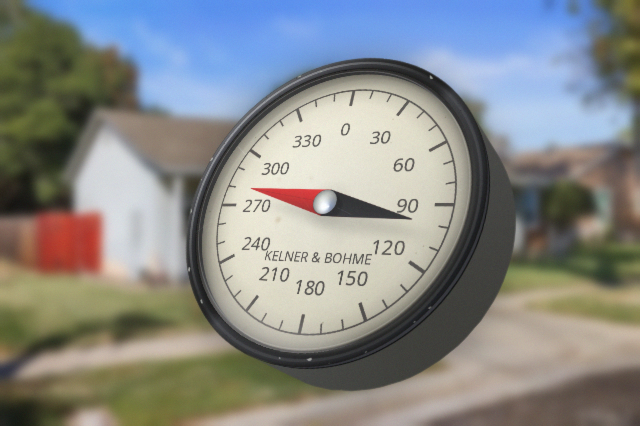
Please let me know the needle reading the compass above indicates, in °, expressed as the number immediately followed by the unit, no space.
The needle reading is 280°
